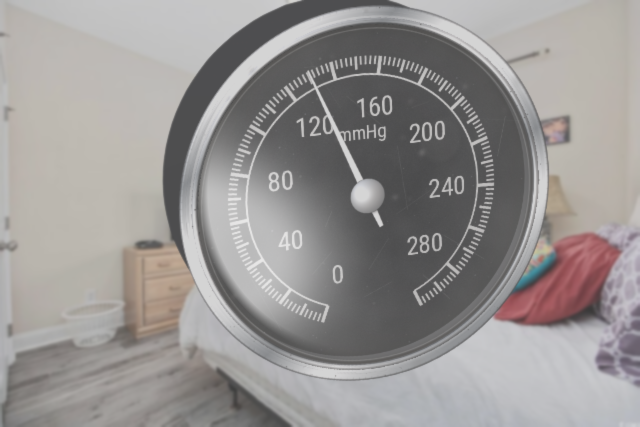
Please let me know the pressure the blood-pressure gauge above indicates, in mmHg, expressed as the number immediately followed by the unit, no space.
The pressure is 130mmHg
